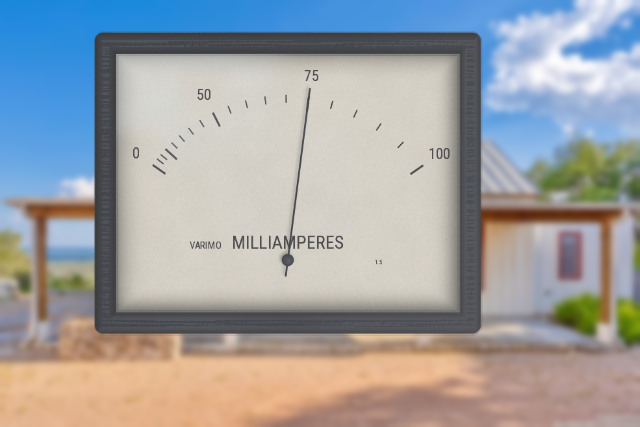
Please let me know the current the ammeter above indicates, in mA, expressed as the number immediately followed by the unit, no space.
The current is 75mA
